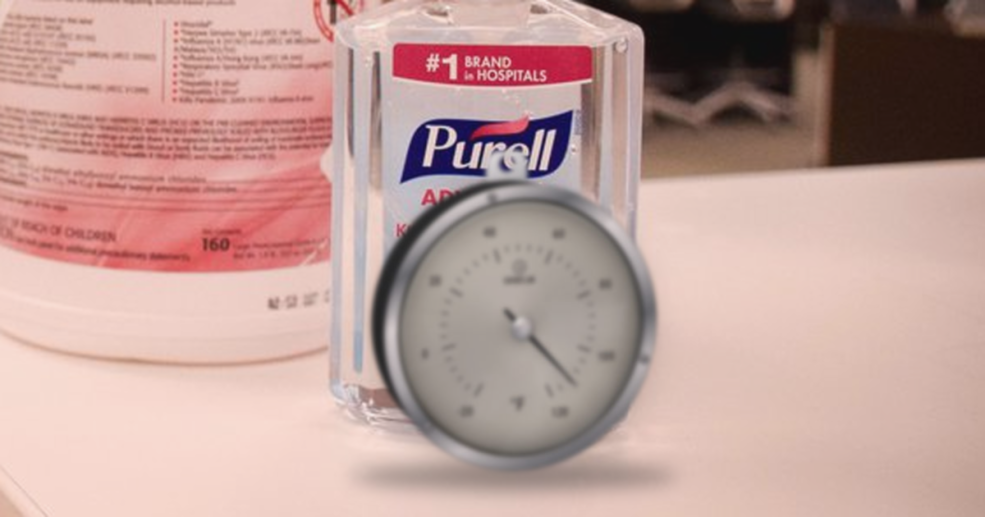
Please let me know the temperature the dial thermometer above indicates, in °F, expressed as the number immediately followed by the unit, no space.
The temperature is 112°F
